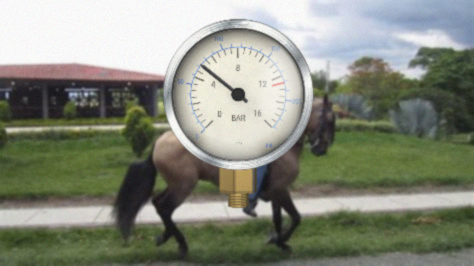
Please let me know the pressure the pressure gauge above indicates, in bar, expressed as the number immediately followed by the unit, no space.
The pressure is 5bar
